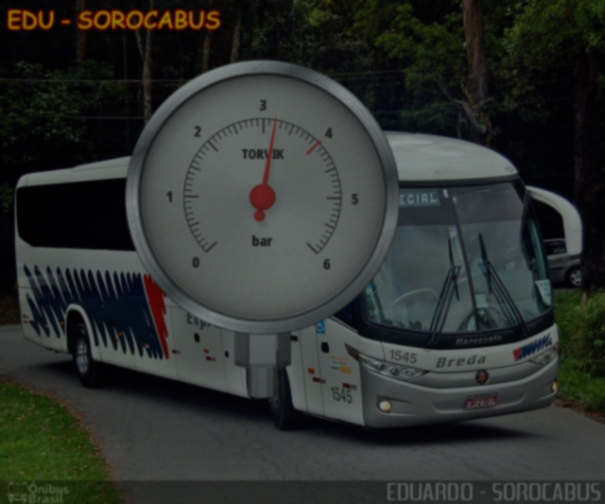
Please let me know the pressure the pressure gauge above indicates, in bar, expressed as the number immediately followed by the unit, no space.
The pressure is 3.2bar
